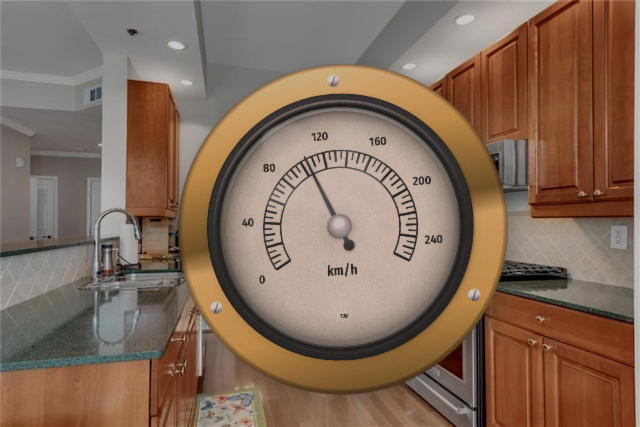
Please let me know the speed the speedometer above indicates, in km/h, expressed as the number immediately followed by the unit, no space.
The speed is 105km/h
